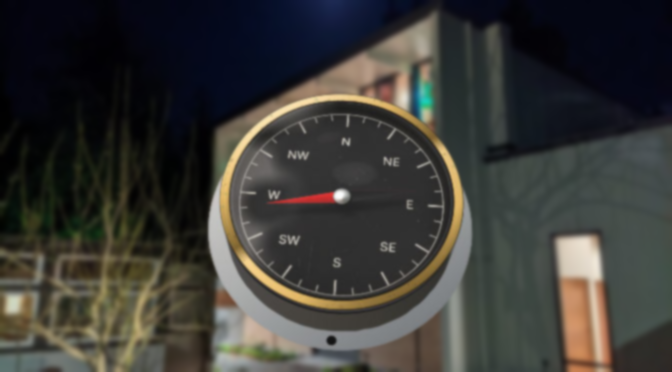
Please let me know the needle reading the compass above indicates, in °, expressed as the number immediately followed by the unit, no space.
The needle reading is 260°
